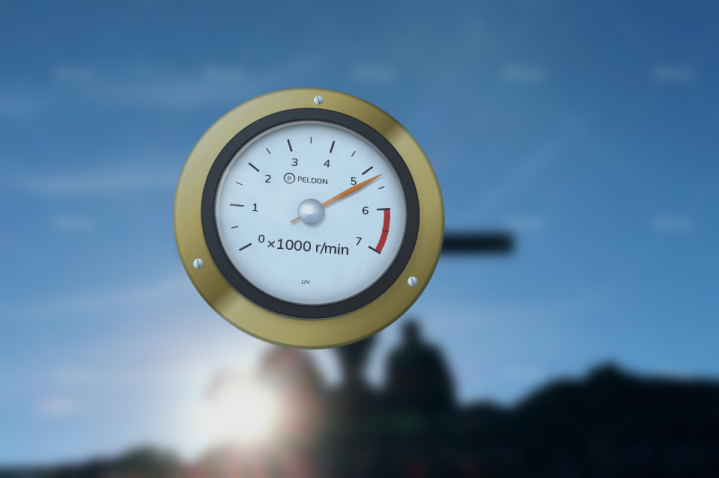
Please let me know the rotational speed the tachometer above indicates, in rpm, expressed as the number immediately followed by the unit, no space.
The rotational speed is 5250rpm
